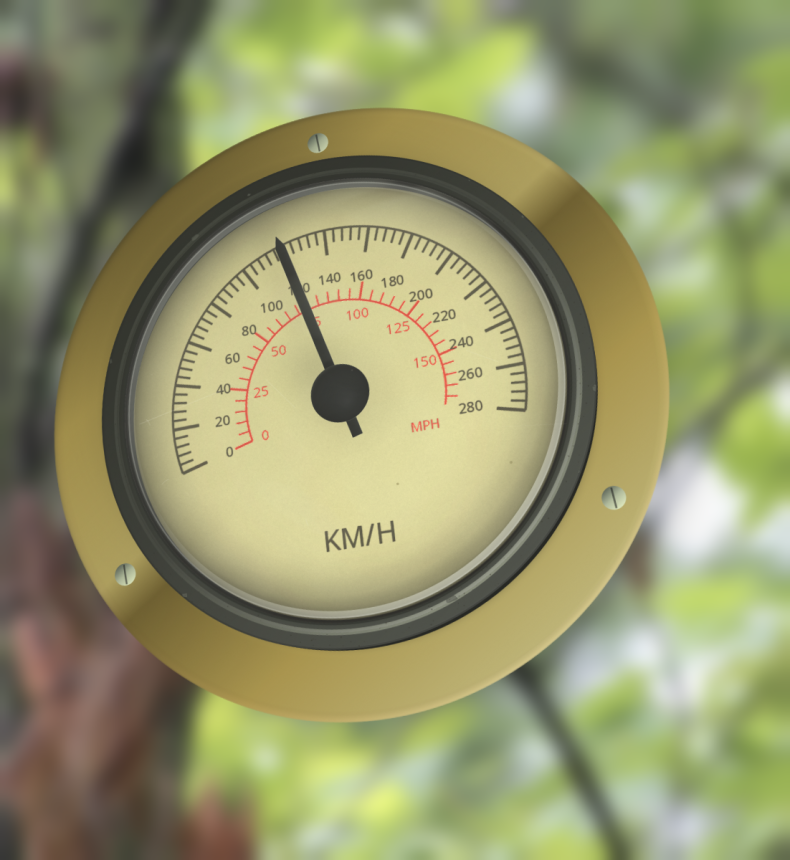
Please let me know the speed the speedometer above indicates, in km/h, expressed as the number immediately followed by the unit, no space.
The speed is 120km/h
